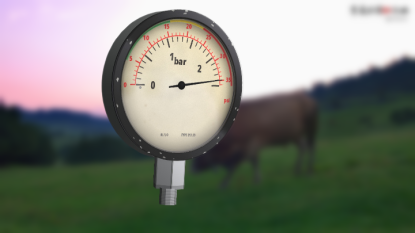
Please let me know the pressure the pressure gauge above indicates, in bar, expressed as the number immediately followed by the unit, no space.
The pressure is 2.4bar
